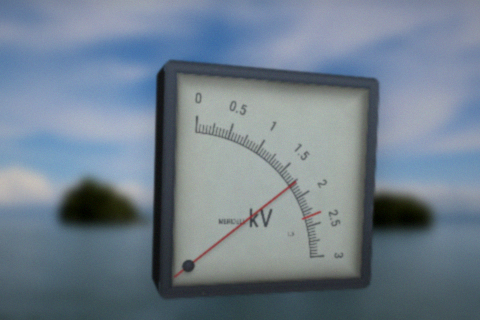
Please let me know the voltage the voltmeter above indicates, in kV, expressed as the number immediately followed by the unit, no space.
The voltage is 1.75kV
